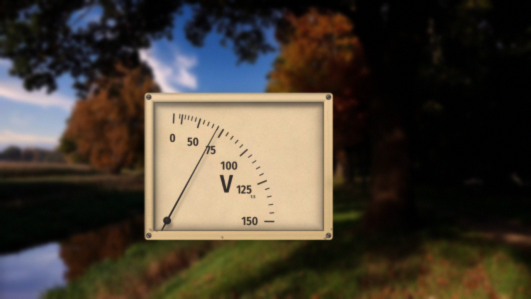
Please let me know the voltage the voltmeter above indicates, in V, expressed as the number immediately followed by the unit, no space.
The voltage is 70V
